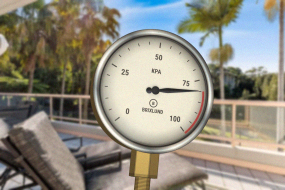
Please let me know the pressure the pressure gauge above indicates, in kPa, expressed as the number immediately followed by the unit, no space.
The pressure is 80kPa
